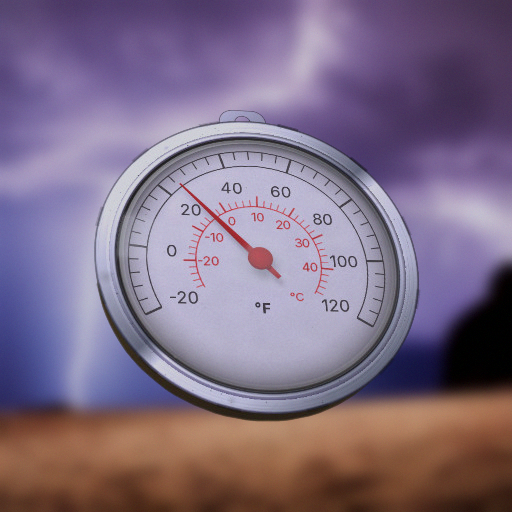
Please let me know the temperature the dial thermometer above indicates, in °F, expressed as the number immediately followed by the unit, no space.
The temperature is 24°F
